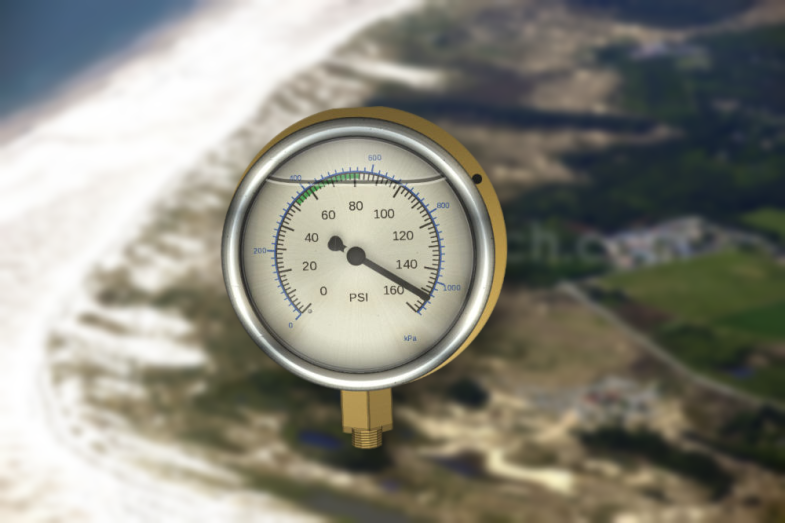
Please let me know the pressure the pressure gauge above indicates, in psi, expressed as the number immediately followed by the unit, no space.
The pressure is 152psi
